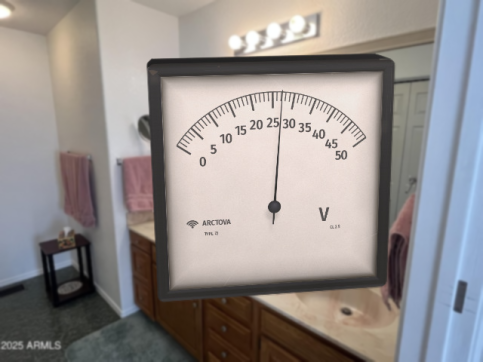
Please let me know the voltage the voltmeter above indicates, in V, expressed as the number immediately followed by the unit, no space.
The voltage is 27V
